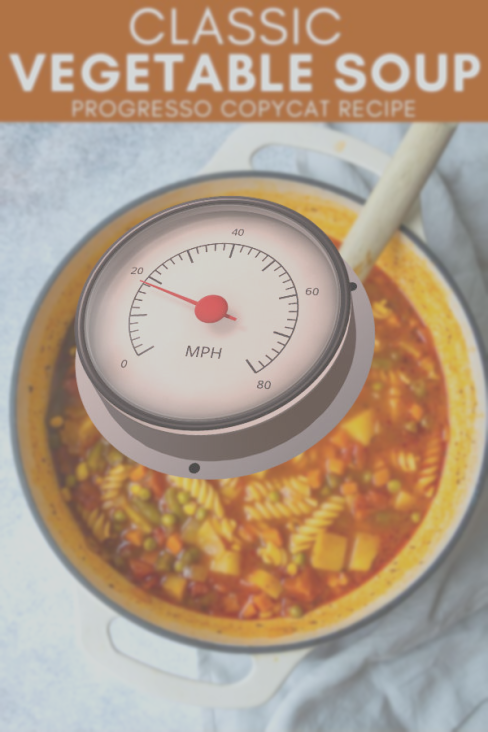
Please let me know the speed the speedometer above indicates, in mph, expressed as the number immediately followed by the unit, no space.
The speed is 18mph
